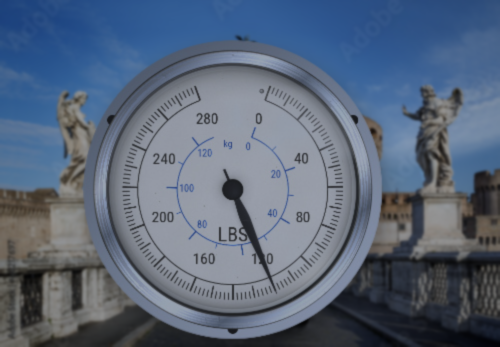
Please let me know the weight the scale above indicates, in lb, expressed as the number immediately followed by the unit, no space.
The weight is 120lb
